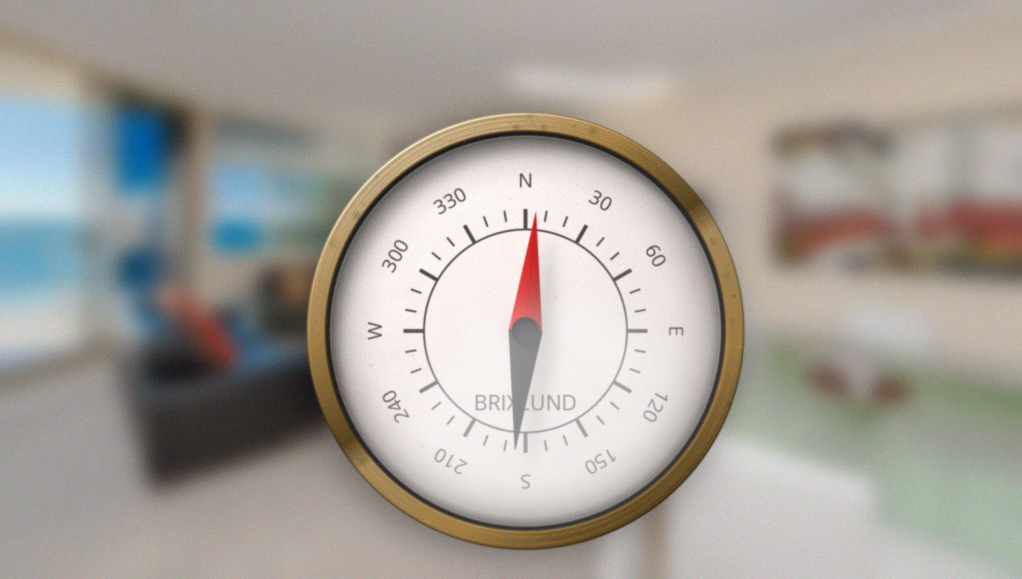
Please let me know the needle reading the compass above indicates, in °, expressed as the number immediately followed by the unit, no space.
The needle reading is 5°
